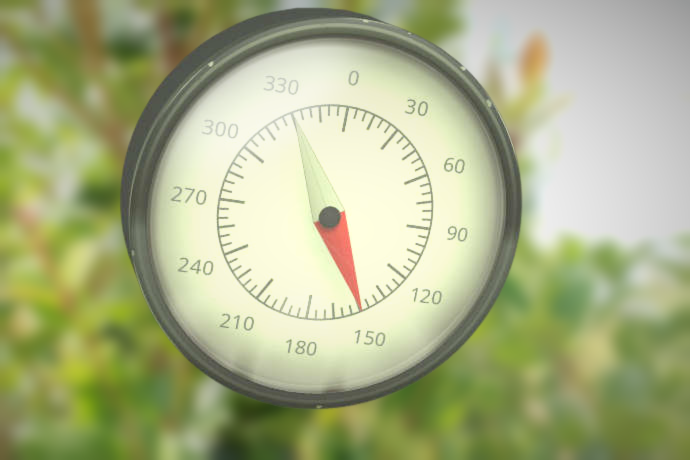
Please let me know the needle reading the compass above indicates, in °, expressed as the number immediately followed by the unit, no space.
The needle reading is 150°
